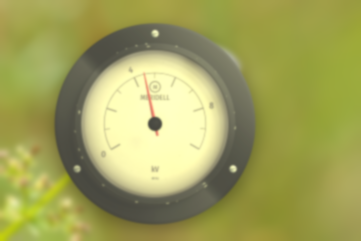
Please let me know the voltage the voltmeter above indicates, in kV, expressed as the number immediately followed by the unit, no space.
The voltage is 4.5kV
